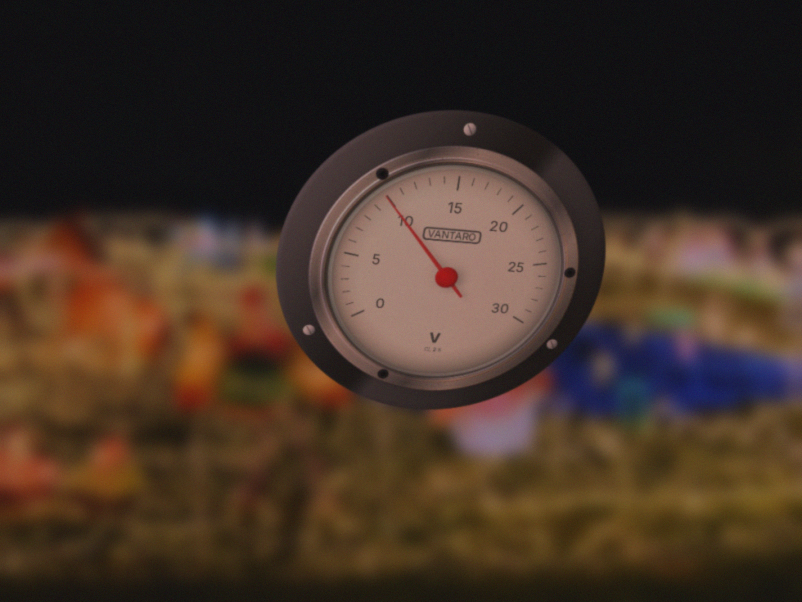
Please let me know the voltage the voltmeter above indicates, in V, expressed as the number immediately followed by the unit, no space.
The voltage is 10V
